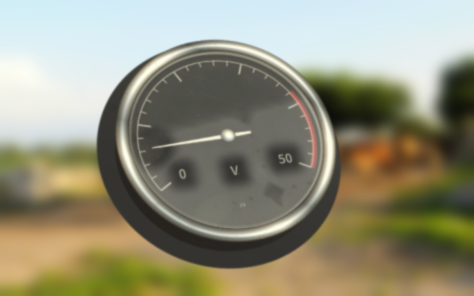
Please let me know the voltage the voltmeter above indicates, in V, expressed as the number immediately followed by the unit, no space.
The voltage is 6V
